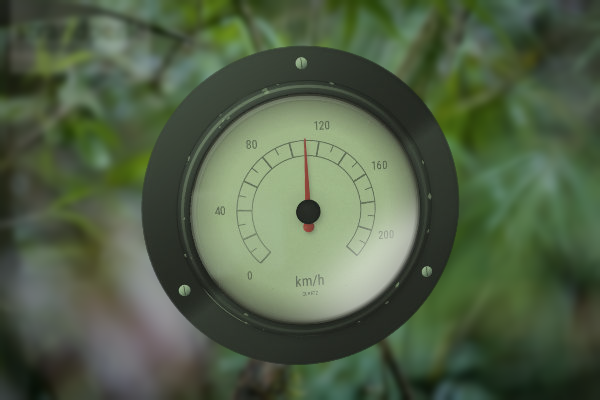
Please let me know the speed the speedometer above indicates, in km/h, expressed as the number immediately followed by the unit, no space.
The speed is 110km/h
